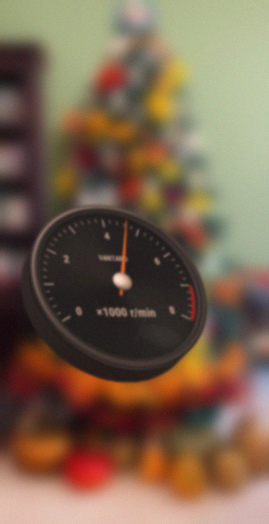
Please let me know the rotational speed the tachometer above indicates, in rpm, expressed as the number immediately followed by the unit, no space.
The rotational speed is 4600rpm
